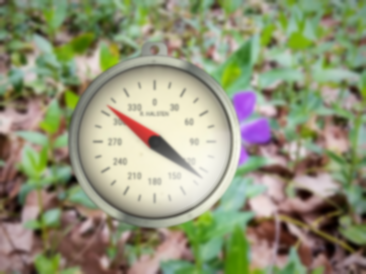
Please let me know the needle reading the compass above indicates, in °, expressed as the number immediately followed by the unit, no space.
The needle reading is 307.5°
